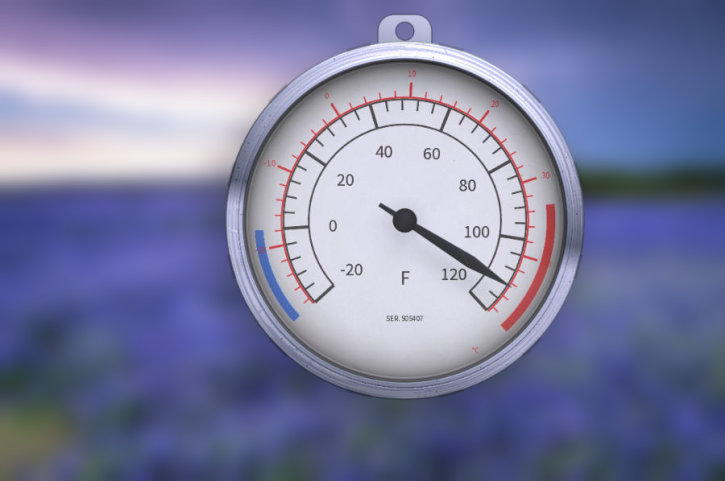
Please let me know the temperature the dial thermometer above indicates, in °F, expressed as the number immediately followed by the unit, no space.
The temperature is 112°F
